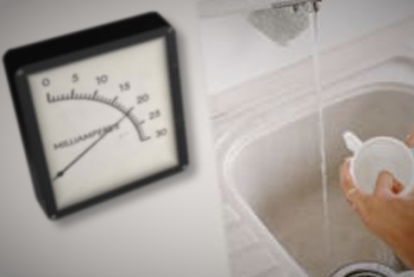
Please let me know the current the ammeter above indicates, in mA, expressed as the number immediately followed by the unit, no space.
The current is 20mA
